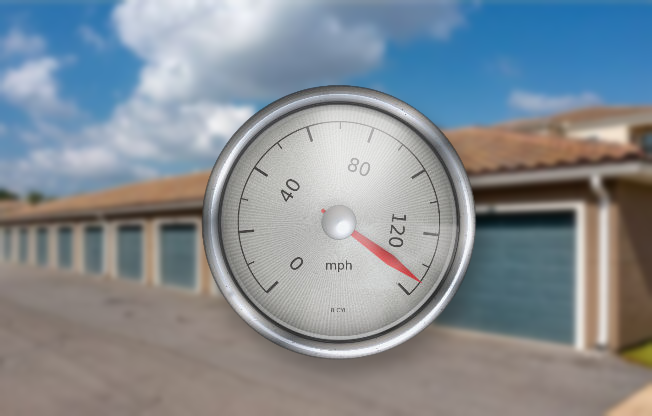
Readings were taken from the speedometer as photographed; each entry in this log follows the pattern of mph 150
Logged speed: mph 135
